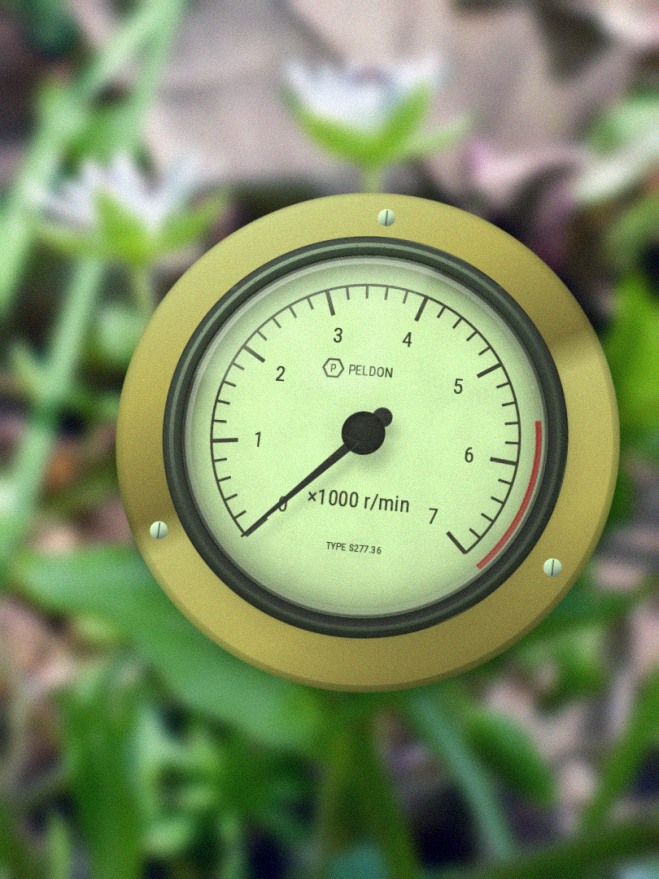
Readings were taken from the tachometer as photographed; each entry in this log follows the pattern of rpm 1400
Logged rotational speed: rpm 0
